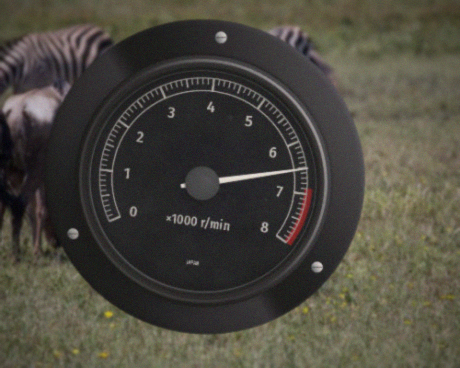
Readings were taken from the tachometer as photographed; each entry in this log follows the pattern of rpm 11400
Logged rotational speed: rpm 6500
